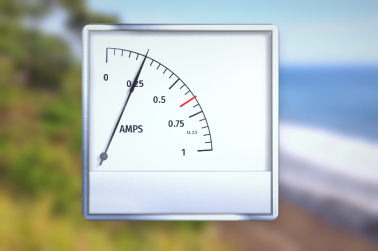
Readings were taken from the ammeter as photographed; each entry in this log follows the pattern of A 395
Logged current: A 0.25
